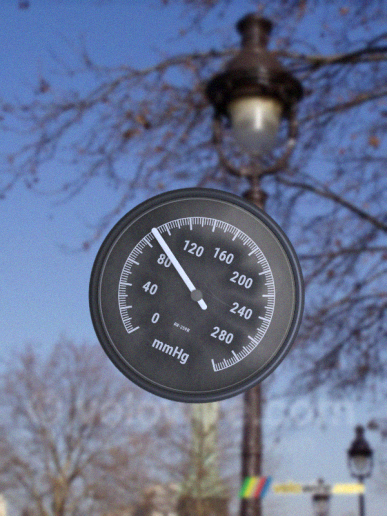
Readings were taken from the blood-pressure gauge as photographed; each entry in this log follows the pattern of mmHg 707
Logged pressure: mmHg 90
